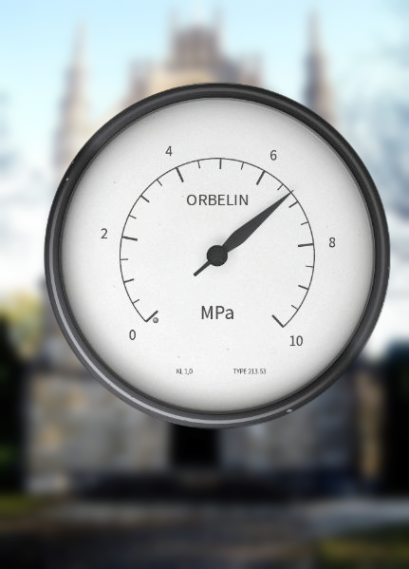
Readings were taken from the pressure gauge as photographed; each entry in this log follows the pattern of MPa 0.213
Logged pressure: MPa 6.75
